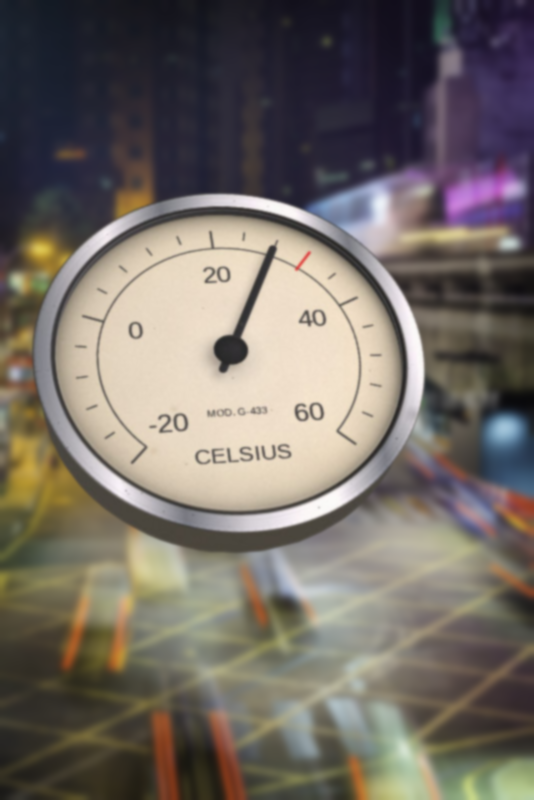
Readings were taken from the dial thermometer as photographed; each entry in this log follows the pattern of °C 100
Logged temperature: °C 28
